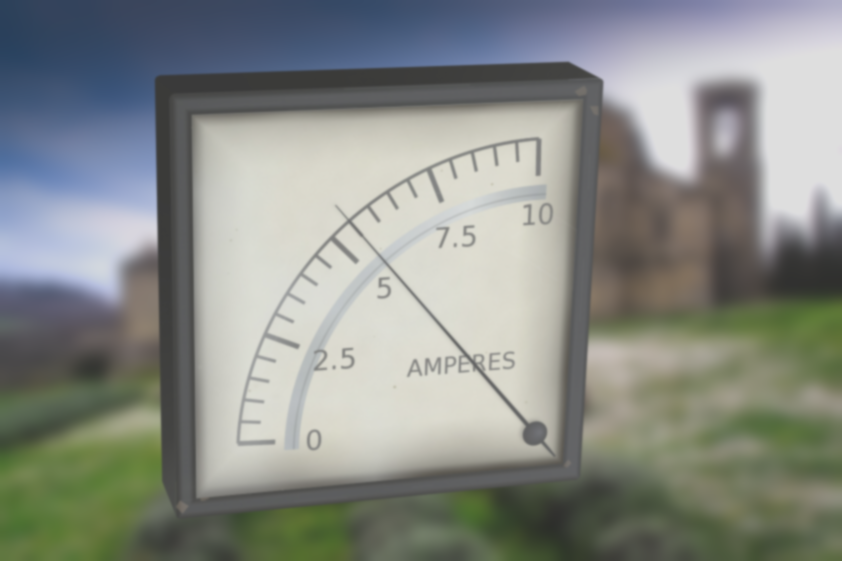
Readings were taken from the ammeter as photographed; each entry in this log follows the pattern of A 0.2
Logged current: A 5.5
